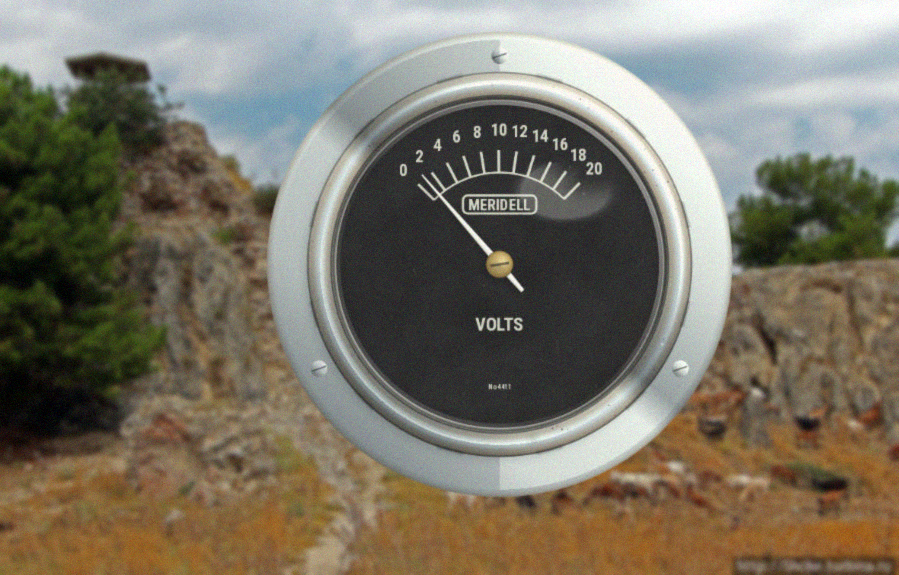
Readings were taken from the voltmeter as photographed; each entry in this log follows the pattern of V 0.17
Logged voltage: V 1
